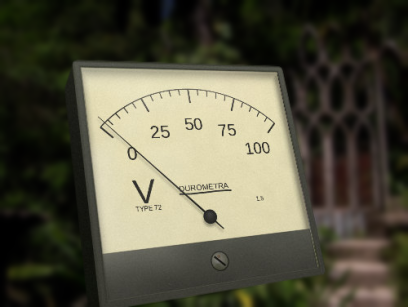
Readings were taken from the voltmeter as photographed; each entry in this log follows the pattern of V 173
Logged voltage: V 2.5
